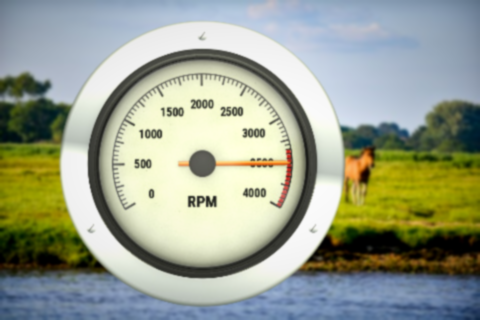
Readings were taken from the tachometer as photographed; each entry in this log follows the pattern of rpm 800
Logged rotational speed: rpm 3500
